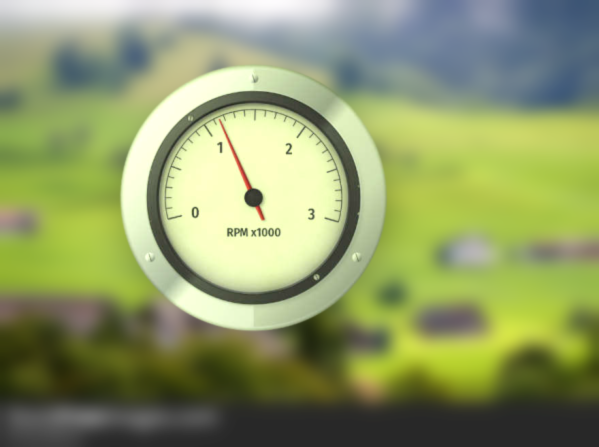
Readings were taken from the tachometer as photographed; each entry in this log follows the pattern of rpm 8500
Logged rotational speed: rpm 1150
